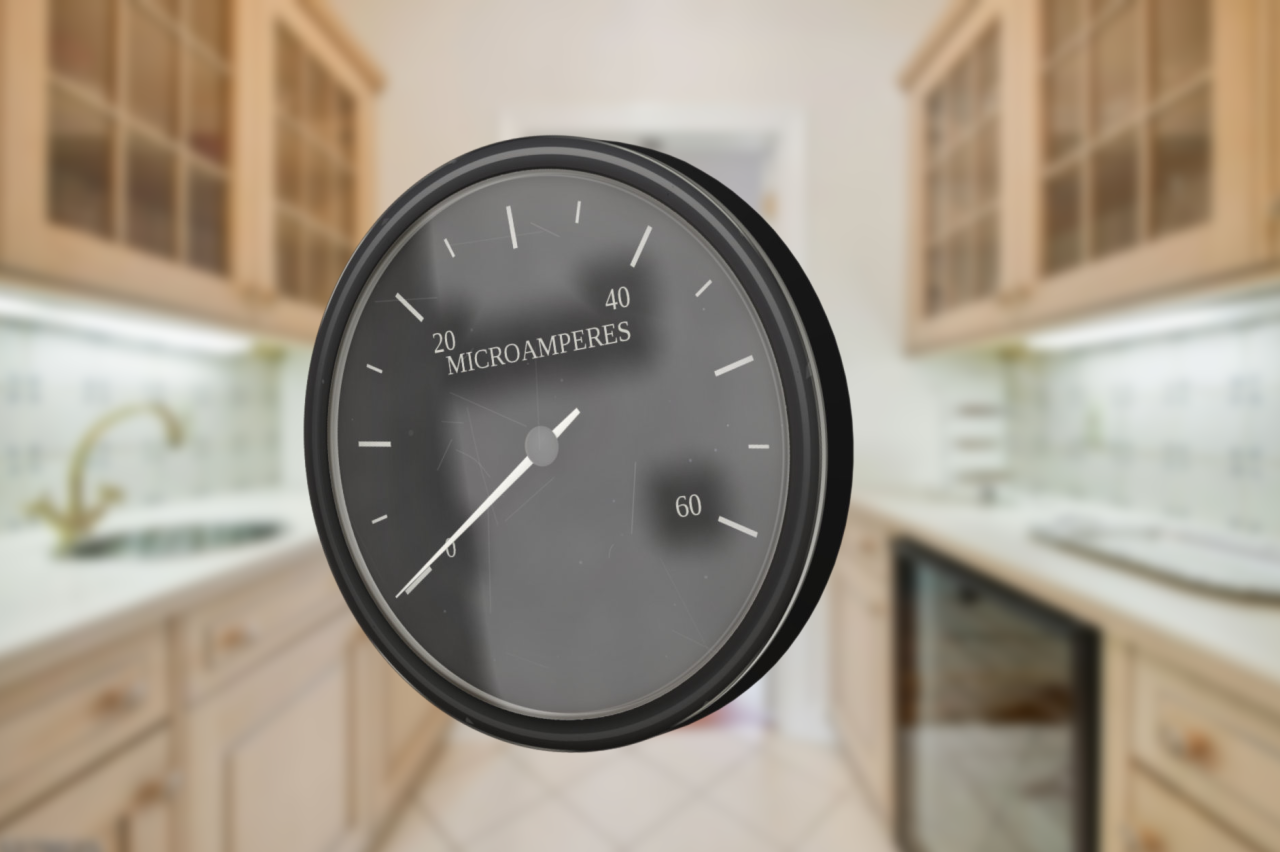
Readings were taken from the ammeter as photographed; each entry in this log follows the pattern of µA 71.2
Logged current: µA 0
